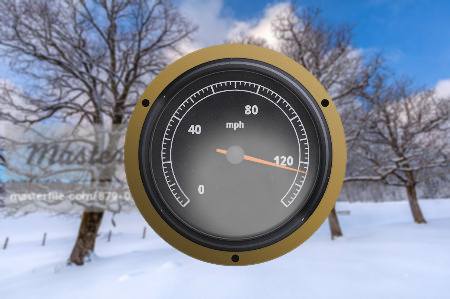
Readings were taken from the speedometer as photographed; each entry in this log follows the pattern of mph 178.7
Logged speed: mph 124
